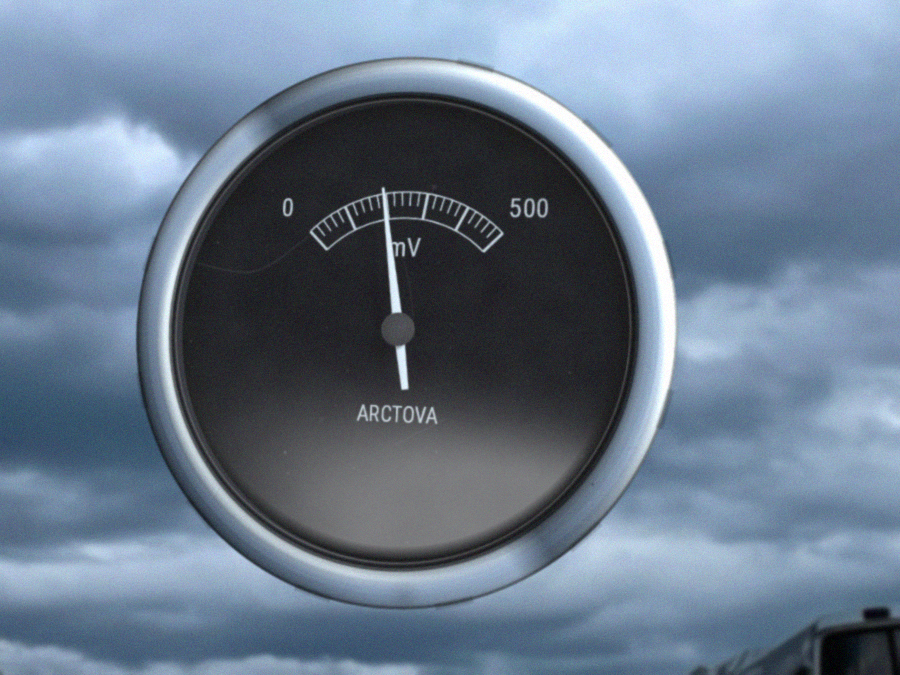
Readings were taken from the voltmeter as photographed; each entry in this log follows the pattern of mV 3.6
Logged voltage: mV 200
